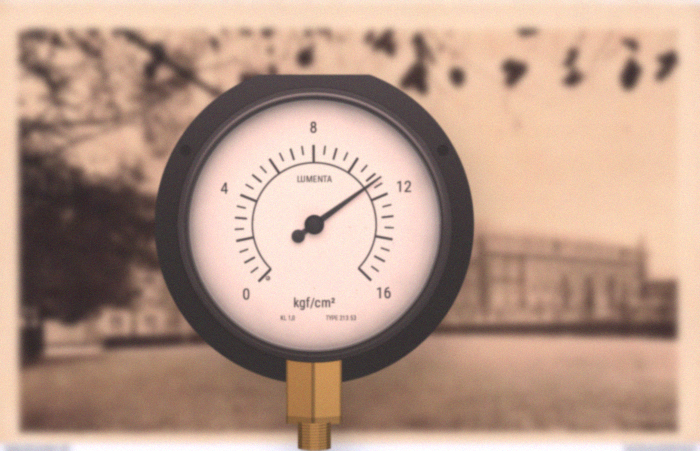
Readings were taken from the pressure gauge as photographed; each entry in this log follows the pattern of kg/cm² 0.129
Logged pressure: kg/cm² 11.25
